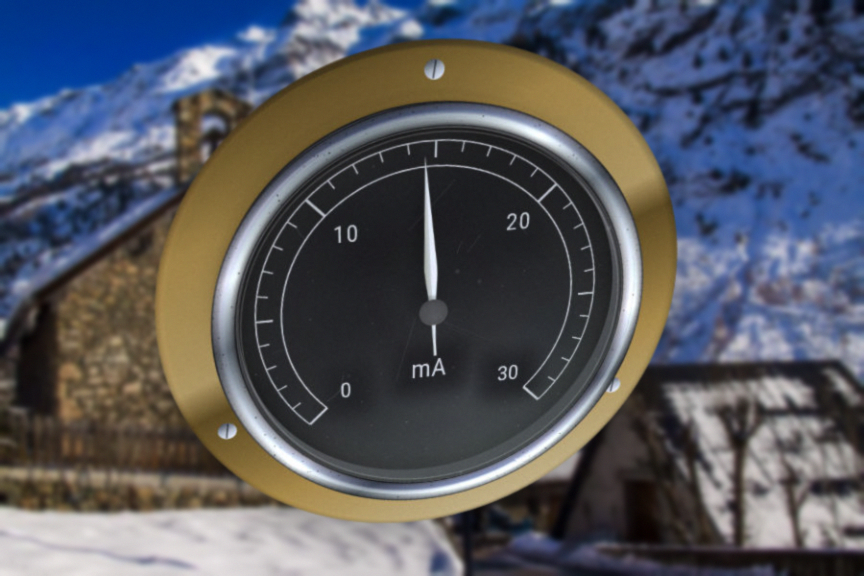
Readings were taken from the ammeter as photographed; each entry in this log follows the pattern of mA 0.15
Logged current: mA 14.5
